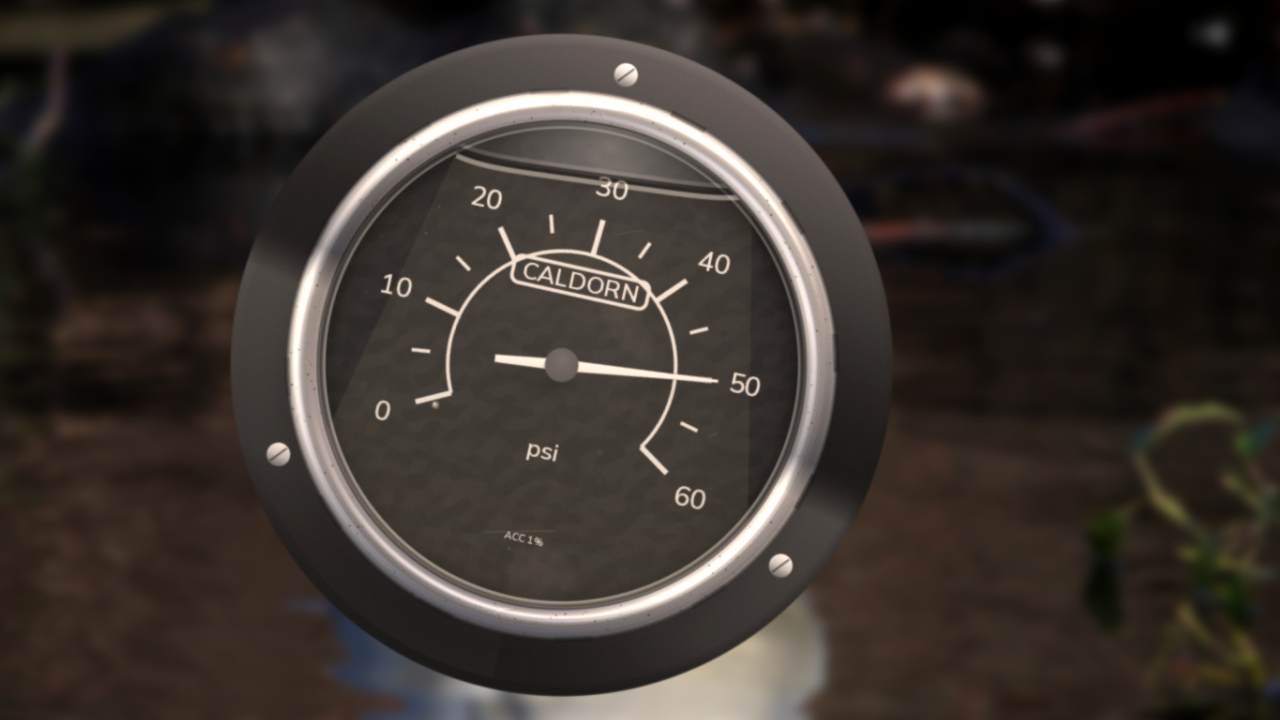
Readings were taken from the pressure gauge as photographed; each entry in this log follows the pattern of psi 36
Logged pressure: psi 50
